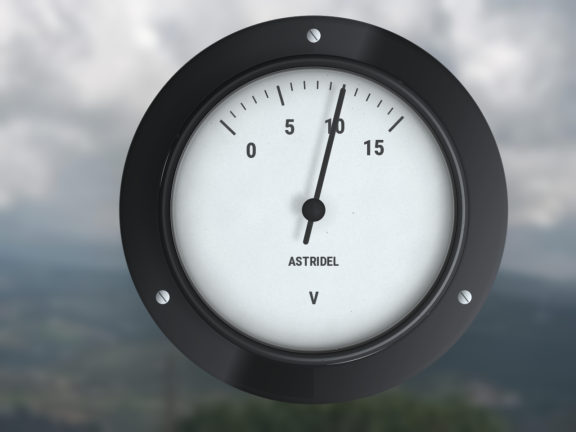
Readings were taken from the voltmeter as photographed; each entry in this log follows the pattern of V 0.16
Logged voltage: V 10
